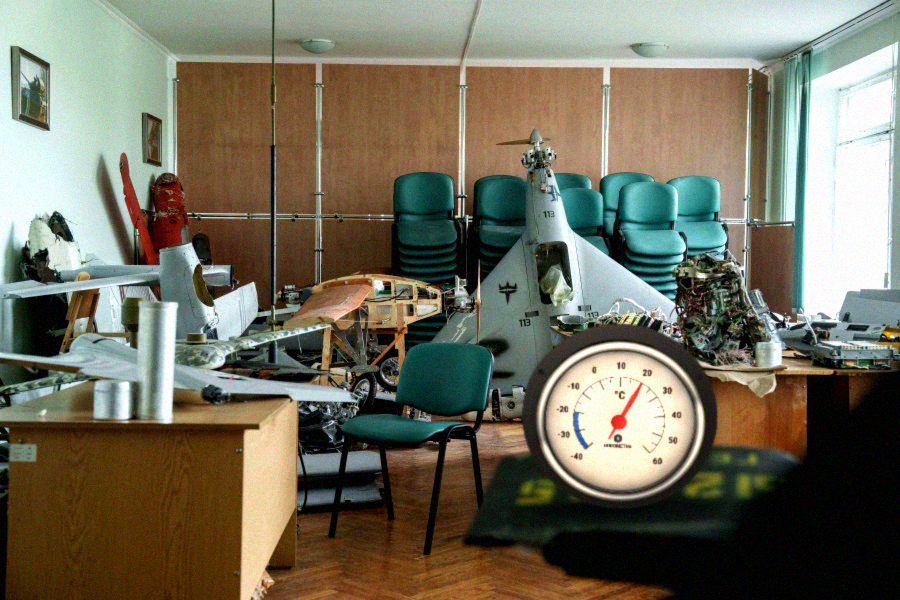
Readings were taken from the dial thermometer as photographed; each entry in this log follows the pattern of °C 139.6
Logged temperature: °C 20
